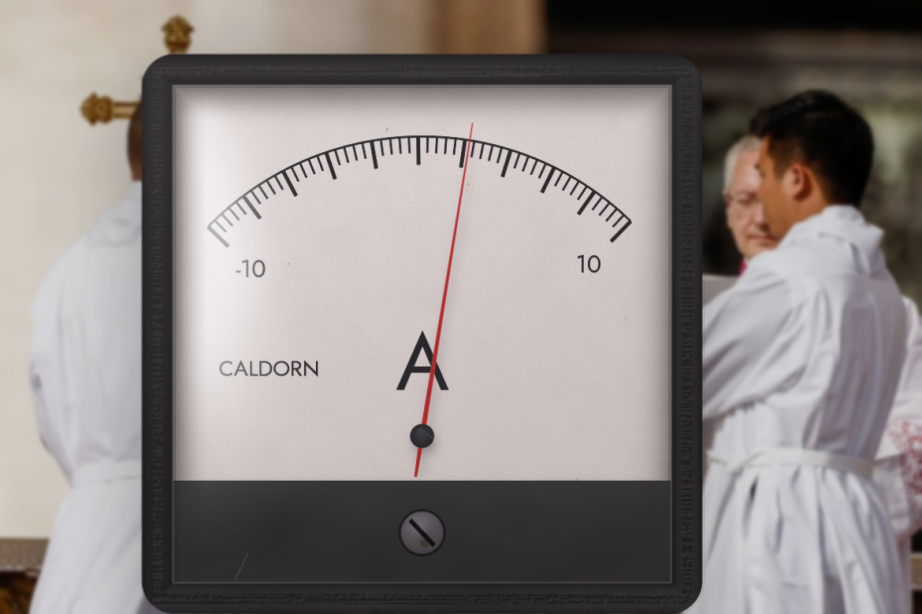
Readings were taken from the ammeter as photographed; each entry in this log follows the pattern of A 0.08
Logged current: A 2.2
